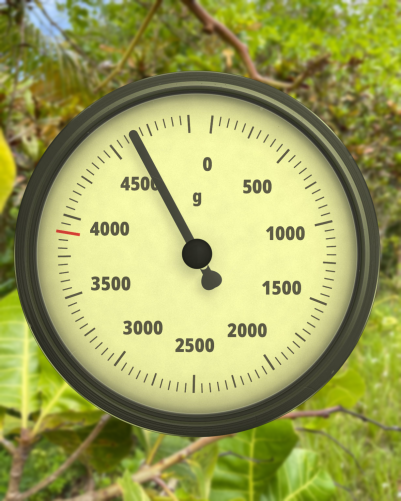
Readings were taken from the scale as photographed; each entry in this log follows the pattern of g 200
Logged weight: g 4650
